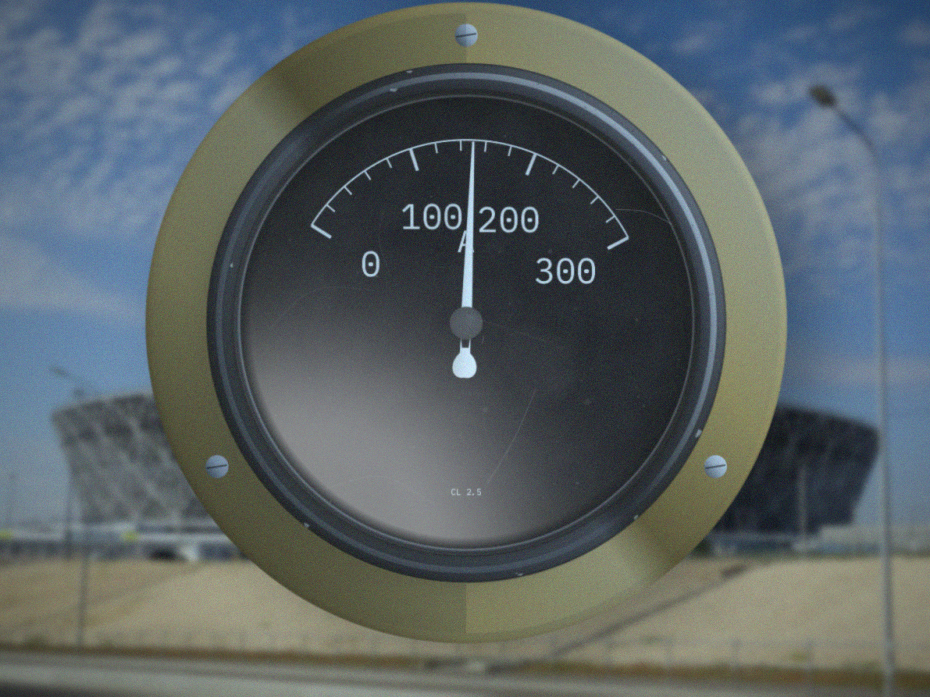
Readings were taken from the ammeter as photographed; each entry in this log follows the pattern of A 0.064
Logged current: A 150
